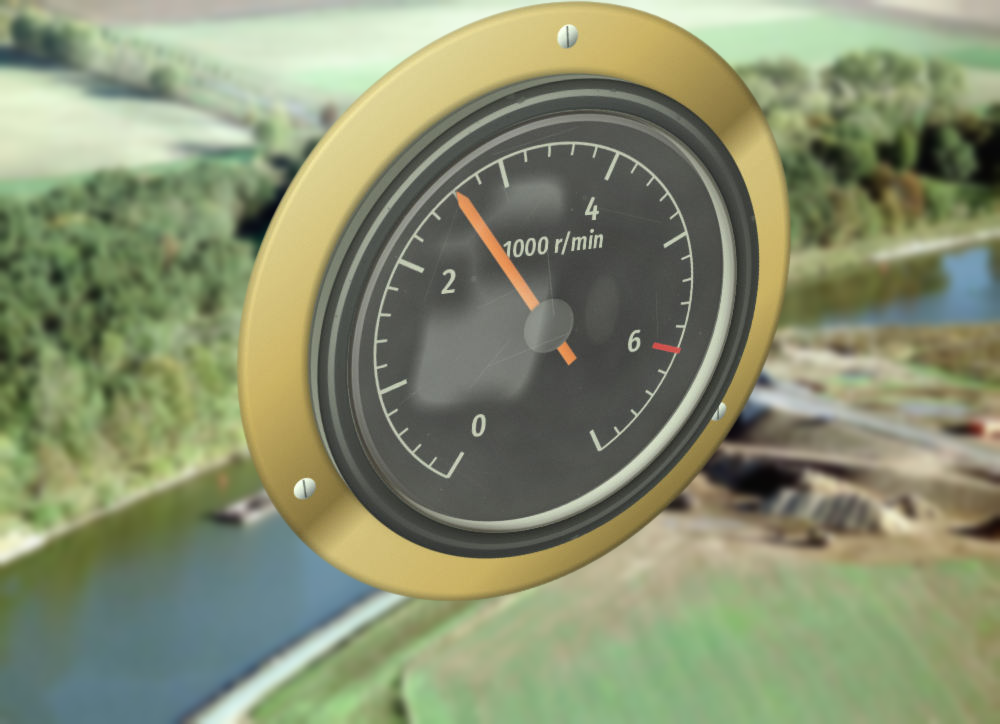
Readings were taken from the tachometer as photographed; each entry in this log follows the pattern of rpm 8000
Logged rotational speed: rpm 2600
